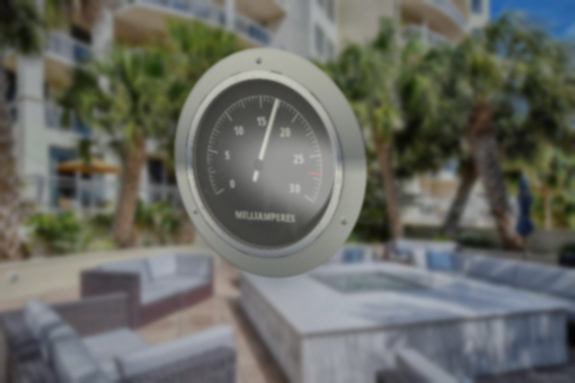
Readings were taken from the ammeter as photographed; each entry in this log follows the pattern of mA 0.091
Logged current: mA 17.5
